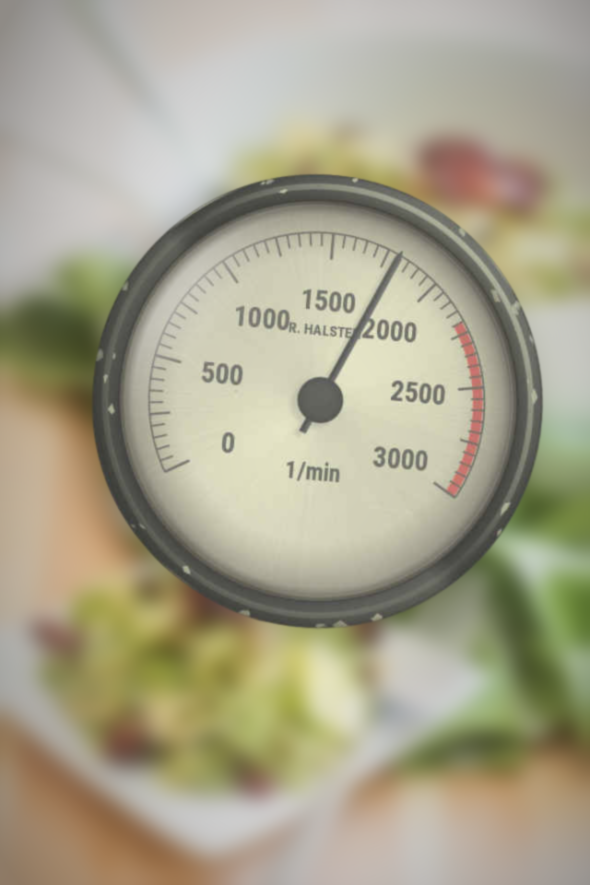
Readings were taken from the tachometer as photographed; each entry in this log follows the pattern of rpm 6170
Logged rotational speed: rpm 1800
